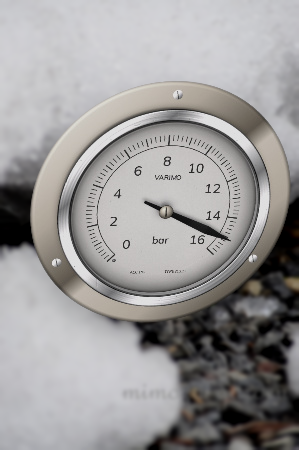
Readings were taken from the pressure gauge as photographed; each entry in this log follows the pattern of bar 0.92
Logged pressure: bar 15
